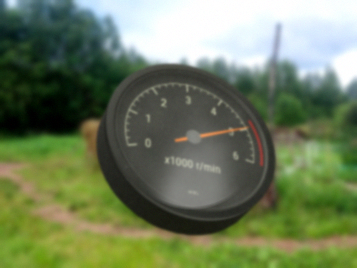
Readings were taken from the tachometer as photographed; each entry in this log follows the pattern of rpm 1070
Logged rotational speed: rpm 5000
